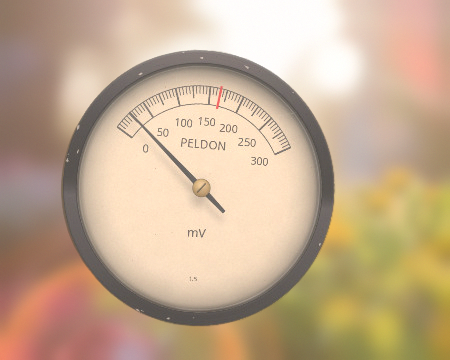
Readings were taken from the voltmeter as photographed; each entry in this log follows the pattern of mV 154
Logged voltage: mV 25
